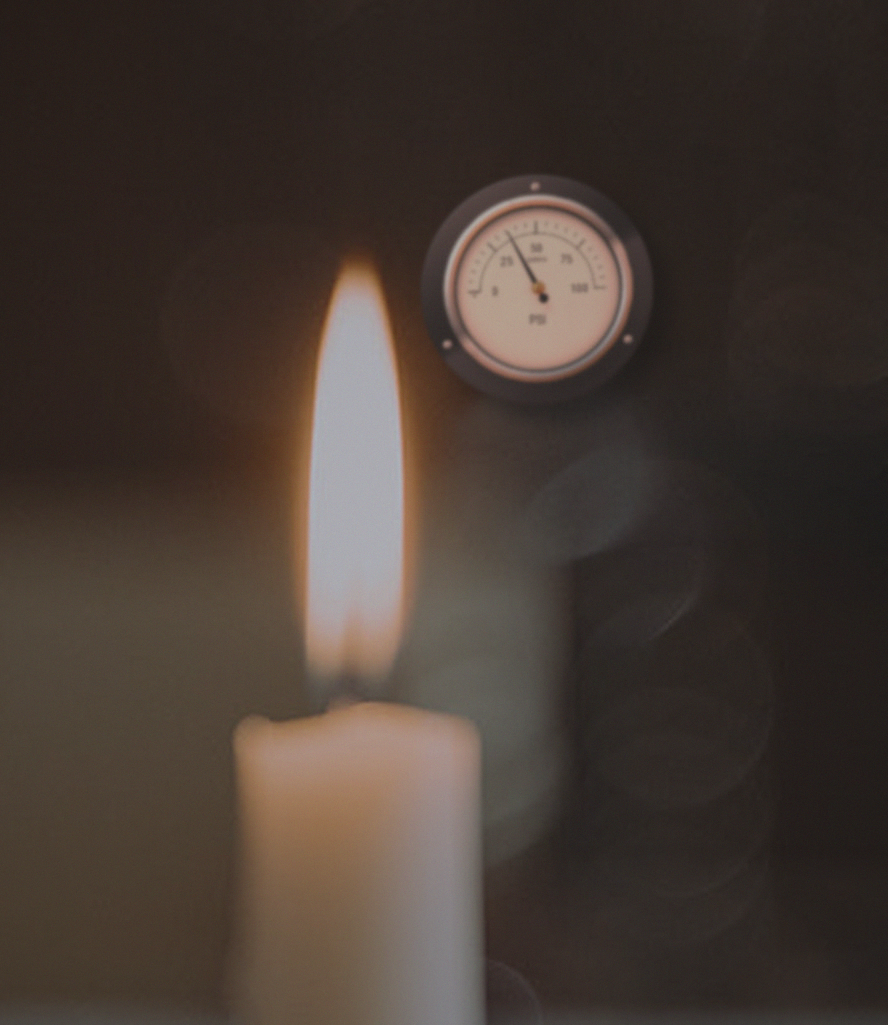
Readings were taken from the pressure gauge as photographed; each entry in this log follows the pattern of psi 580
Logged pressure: psi 35
